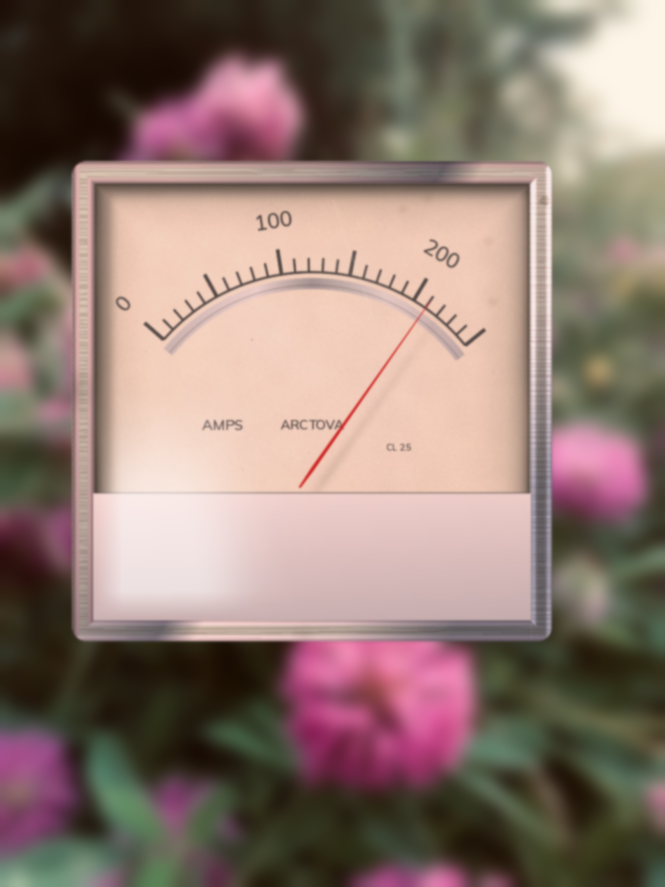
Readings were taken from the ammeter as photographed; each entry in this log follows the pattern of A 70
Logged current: A 210
